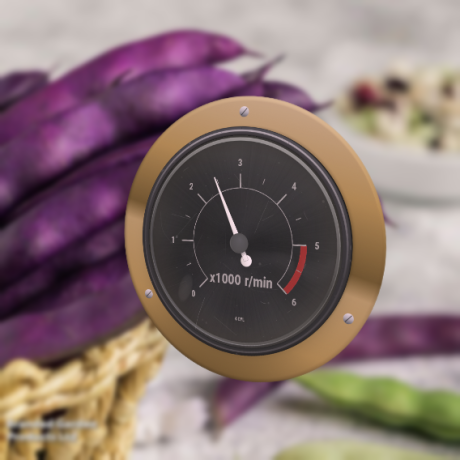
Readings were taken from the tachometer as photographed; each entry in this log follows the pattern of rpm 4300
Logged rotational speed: rpm 2500
